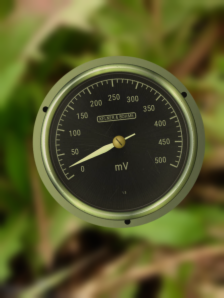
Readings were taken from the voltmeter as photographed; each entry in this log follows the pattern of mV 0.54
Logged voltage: mV 20
